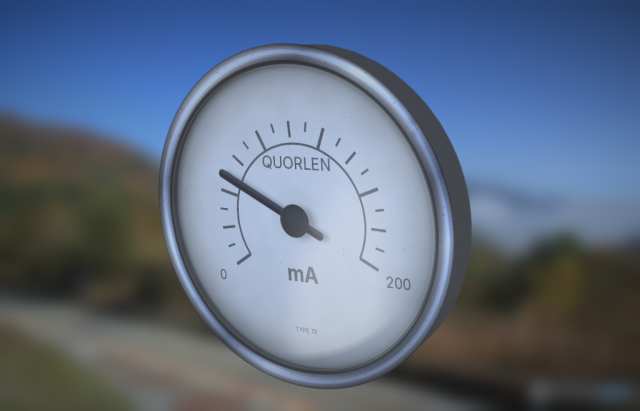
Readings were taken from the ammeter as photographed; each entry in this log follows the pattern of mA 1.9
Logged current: mA 50
